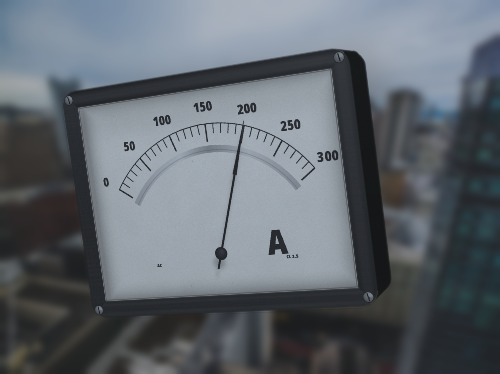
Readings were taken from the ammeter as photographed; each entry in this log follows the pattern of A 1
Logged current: A 200
